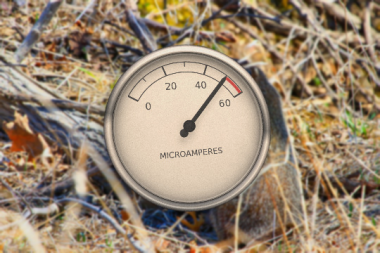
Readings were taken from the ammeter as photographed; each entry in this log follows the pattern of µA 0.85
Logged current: µA 50
